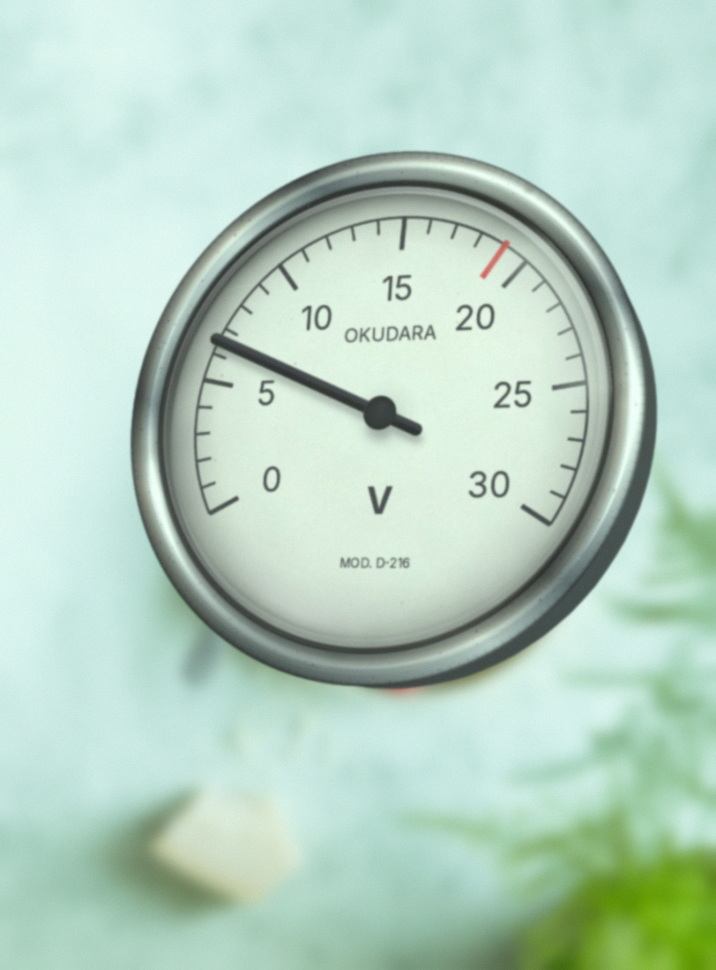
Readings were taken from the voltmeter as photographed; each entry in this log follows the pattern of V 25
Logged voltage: V 6.5
